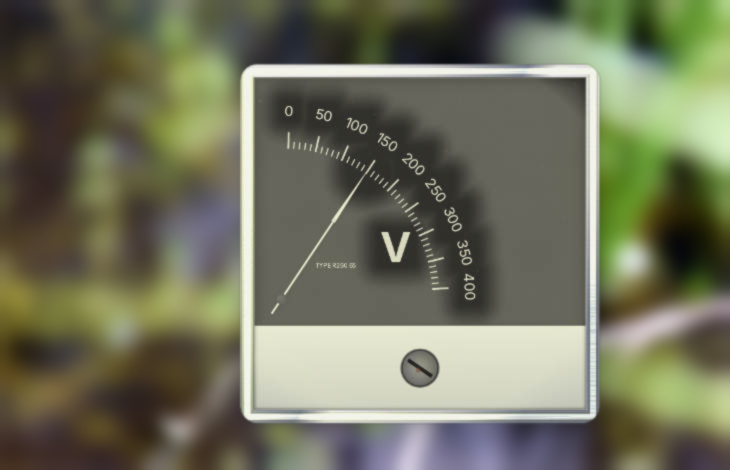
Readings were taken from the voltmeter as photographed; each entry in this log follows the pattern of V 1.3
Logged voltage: V 150
